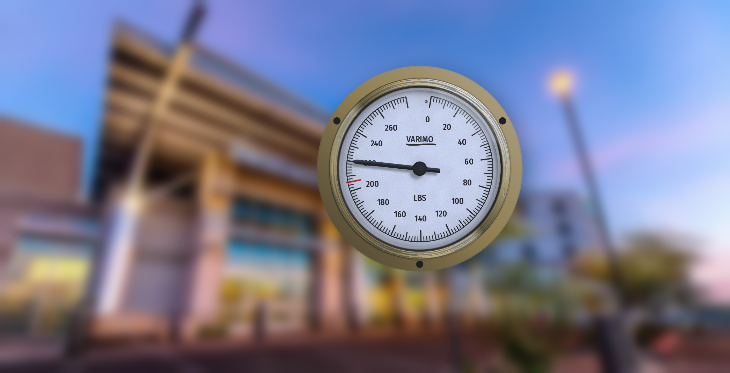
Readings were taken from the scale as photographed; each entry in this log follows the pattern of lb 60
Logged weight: lb 220
